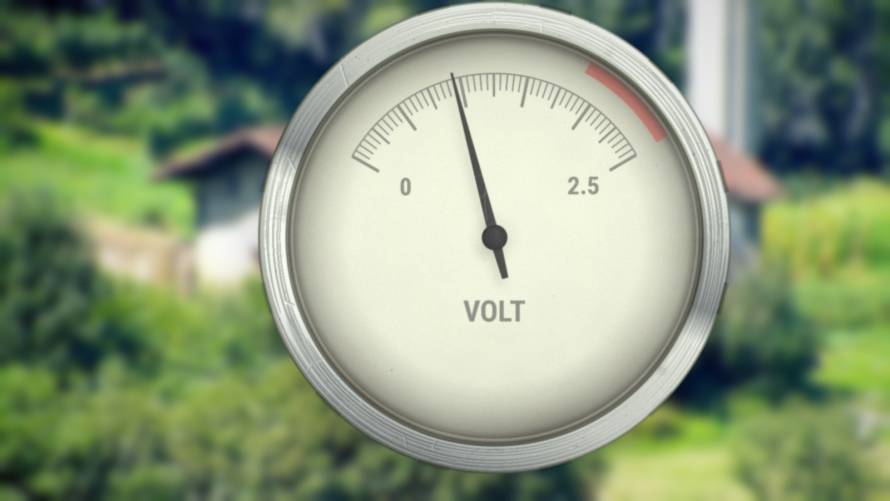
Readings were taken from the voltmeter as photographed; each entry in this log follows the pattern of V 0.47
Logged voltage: V 0.95
